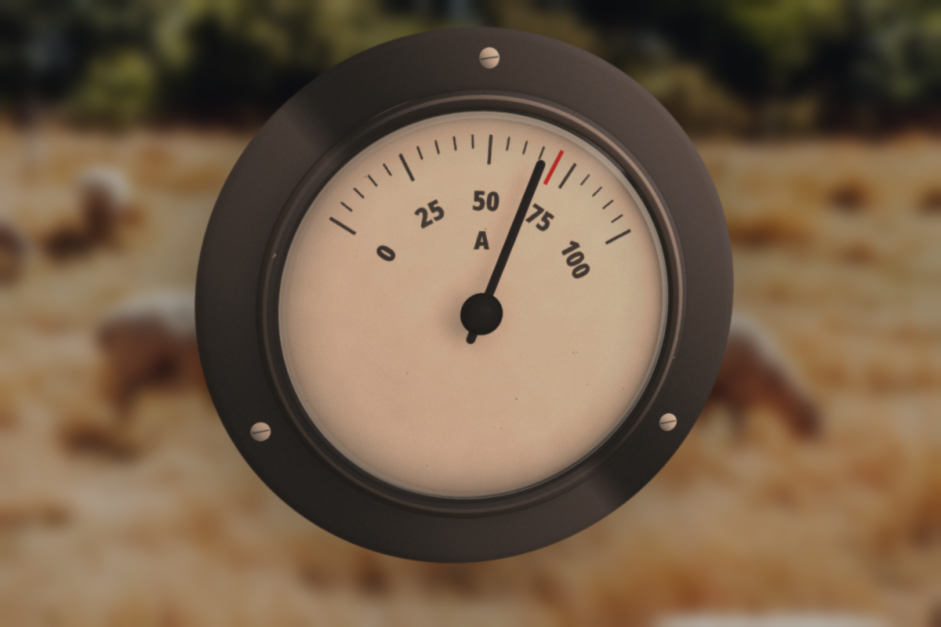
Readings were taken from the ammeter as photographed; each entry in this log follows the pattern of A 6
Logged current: A 65
